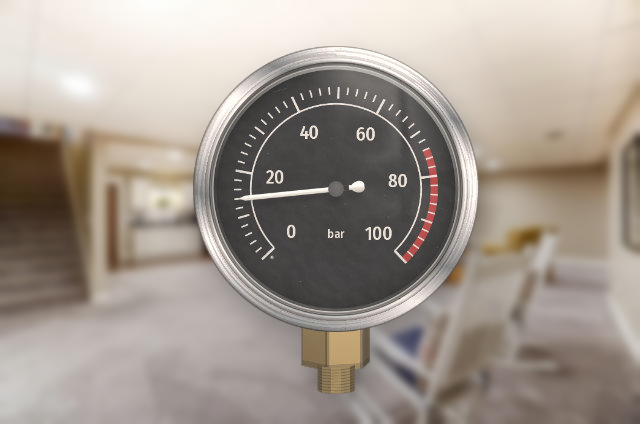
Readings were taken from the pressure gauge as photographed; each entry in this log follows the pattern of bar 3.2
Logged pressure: bar 14
